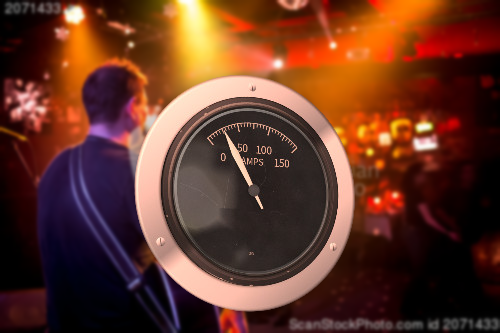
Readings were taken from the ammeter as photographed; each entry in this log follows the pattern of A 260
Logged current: A 25
